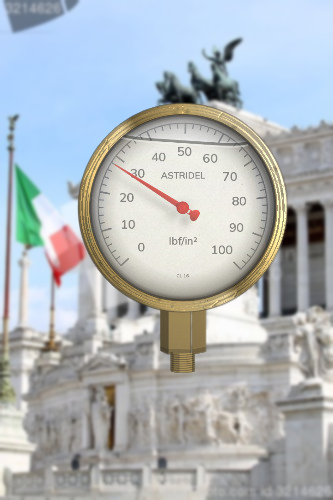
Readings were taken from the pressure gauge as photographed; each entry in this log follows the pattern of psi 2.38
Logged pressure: psi 28
